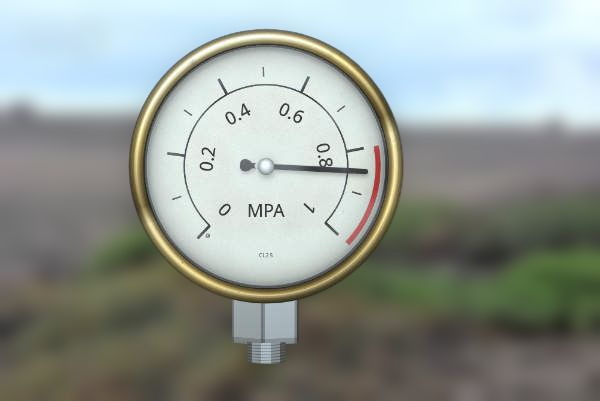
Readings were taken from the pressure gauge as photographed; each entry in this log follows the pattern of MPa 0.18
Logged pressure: MPa 0.85
